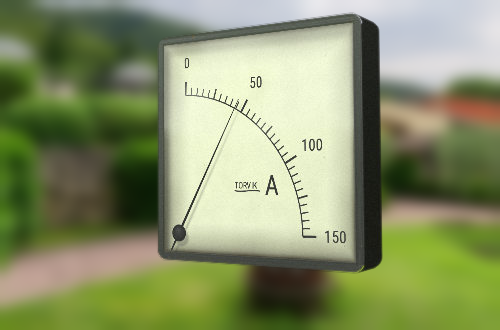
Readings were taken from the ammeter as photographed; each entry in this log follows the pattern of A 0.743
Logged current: A 45
